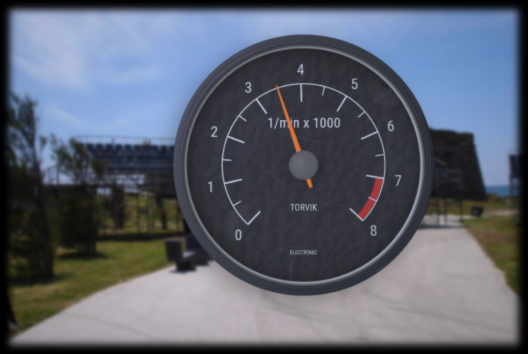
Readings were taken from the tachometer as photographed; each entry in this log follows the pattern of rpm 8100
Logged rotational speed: rpm 3500
